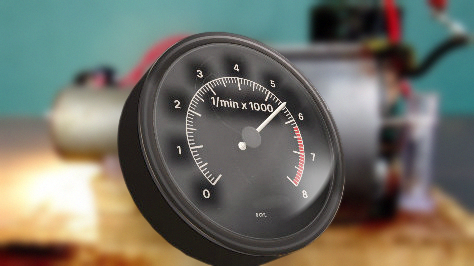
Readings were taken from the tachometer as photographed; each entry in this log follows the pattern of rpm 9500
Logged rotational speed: rpm 5500
